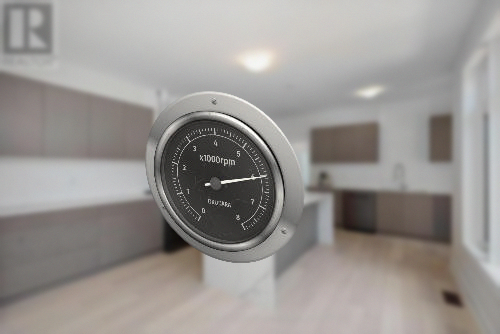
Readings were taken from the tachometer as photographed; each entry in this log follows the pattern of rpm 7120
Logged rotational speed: rpm 6000
